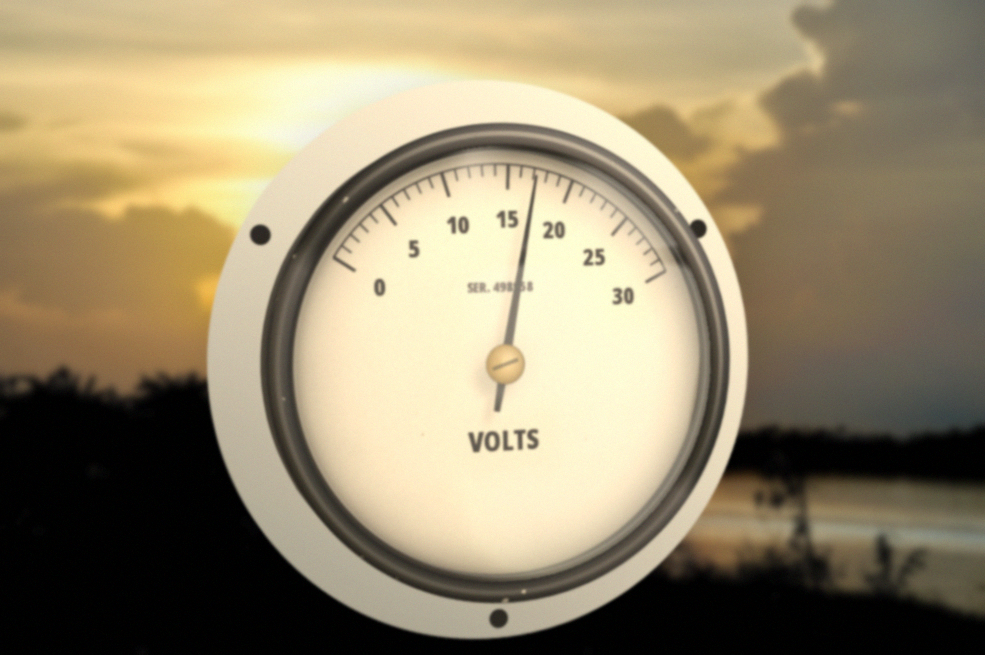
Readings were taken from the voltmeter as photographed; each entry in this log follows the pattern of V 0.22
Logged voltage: V 17
